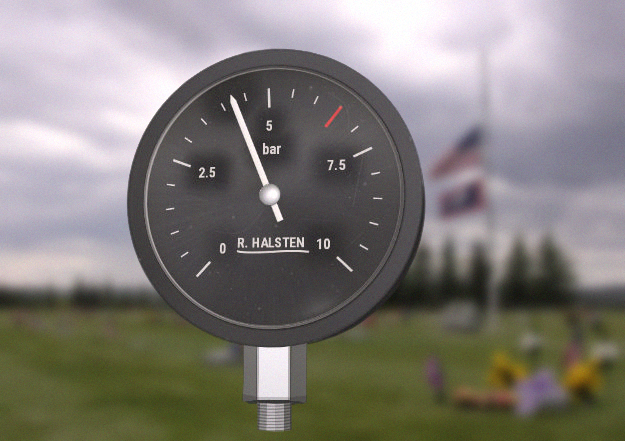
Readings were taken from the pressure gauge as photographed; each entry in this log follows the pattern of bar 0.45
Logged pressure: bar 4.25
